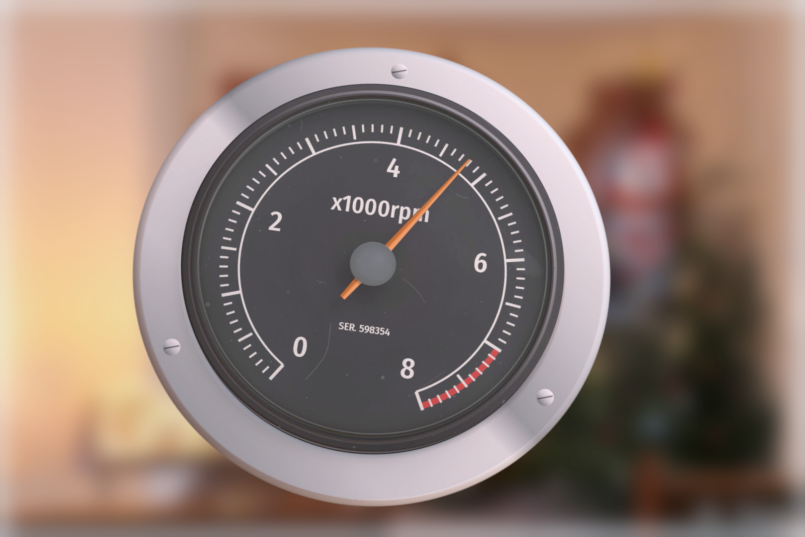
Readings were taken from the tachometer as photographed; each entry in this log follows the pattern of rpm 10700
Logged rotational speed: rpm 4800
